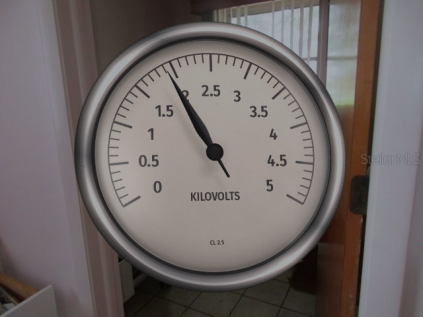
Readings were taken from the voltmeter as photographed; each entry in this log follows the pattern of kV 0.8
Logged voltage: kV 1.9
